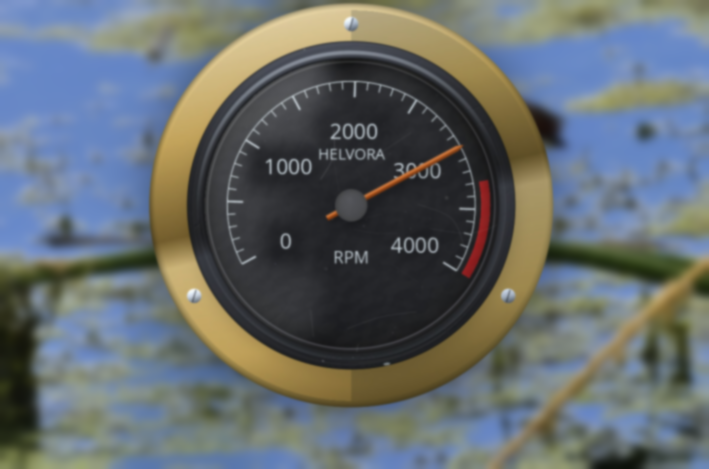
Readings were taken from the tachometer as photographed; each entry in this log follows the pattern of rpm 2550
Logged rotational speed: rpm 3000
